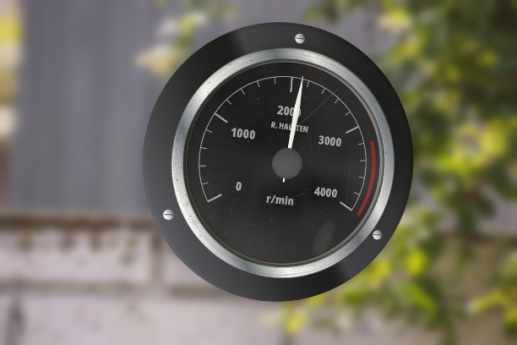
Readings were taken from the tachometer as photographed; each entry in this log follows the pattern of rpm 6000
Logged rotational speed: rpm 2100
